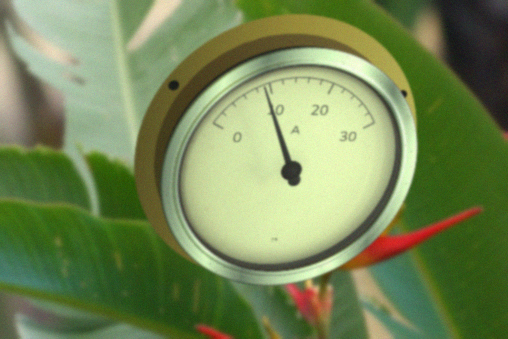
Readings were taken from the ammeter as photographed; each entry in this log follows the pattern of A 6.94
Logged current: A 9
